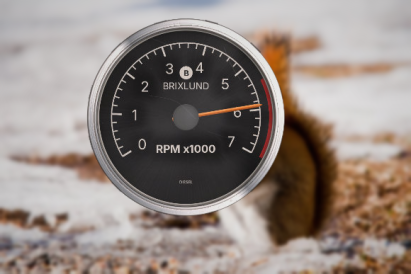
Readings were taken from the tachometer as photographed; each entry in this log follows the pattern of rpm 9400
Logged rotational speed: rpm 5900
